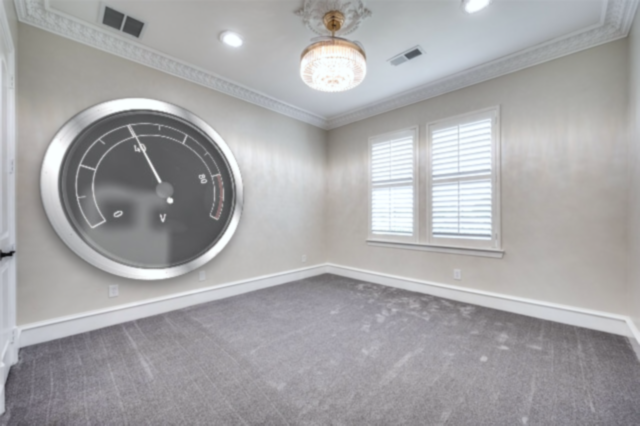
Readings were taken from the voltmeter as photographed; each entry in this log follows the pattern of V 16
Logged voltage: V 40
